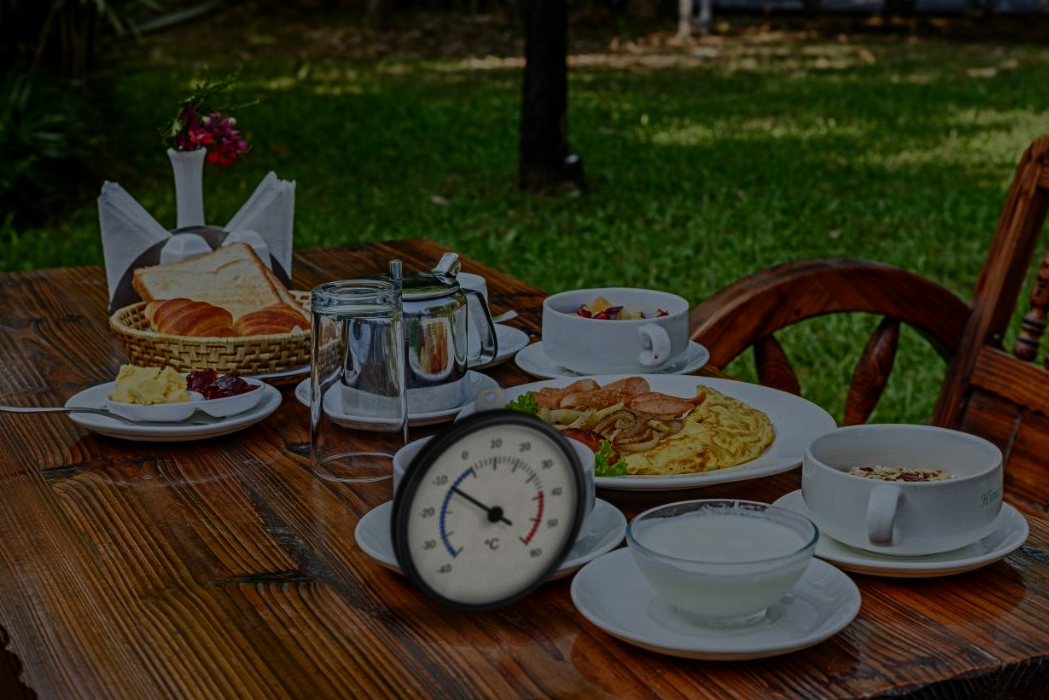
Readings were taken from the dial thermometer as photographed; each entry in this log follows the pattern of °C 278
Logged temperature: °C -10
